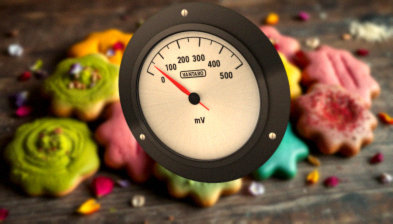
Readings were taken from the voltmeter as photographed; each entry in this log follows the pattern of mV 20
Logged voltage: mV 50
